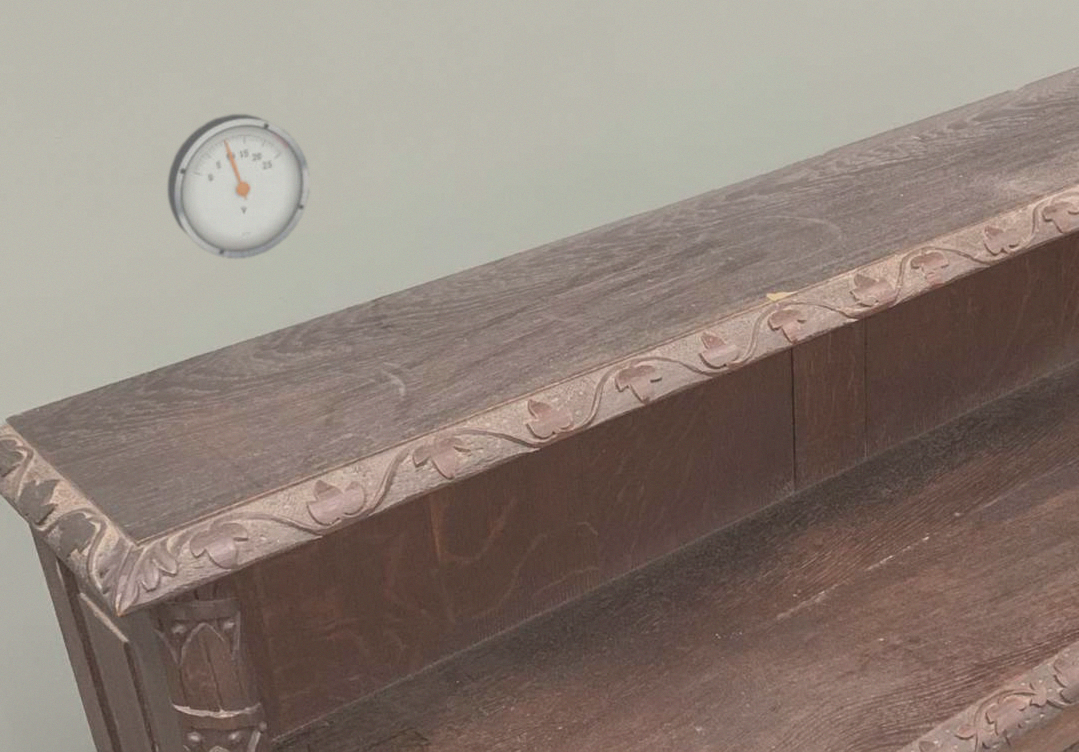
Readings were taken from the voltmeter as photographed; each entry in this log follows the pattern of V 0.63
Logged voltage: V 10
